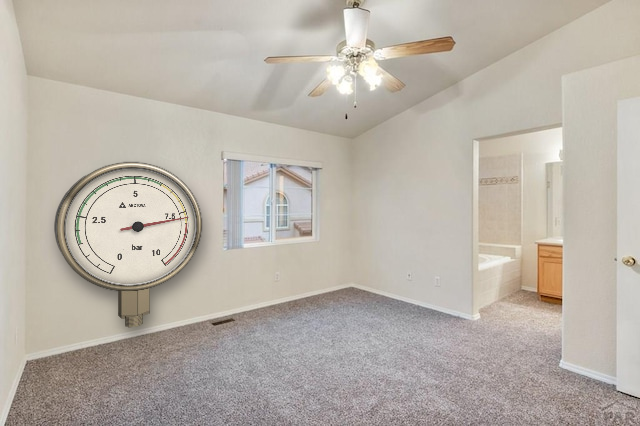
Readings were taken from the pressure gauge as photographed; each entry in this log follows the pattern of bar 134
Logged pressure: bar 7.75
